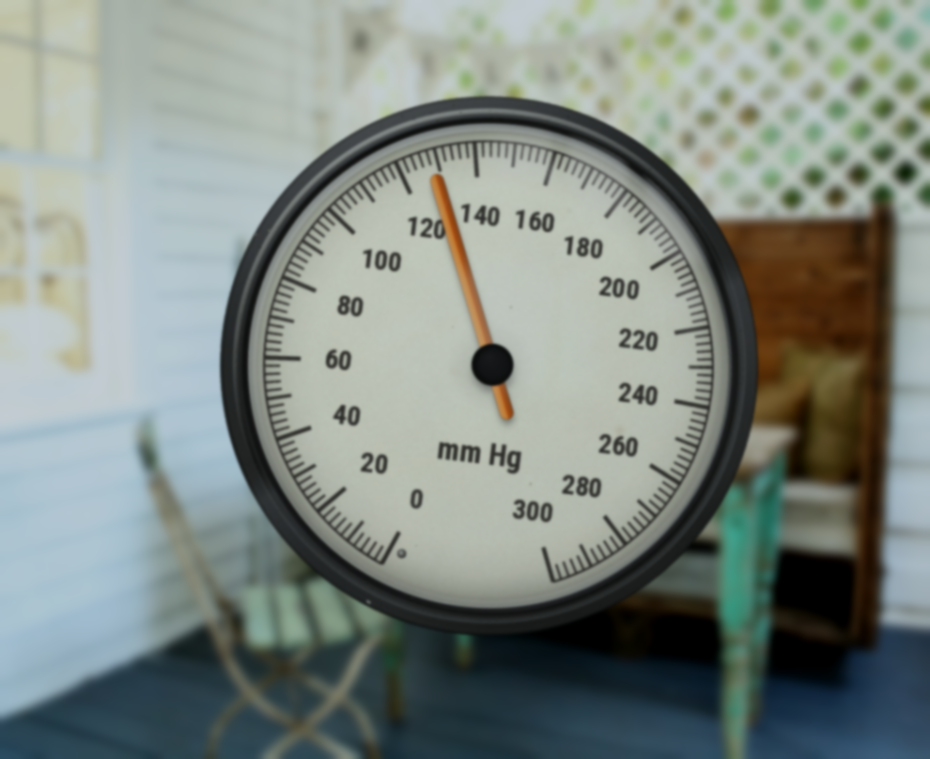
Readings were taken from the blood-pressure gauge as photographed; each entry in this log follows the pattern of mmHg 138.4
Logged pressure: mmHg 128
